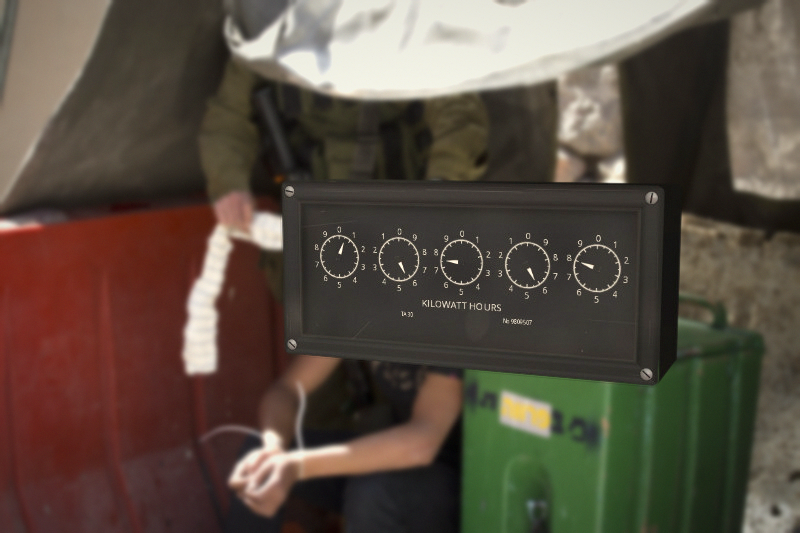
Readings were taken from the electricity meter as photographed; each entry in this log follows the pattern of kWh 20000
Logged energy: kWh 5758
